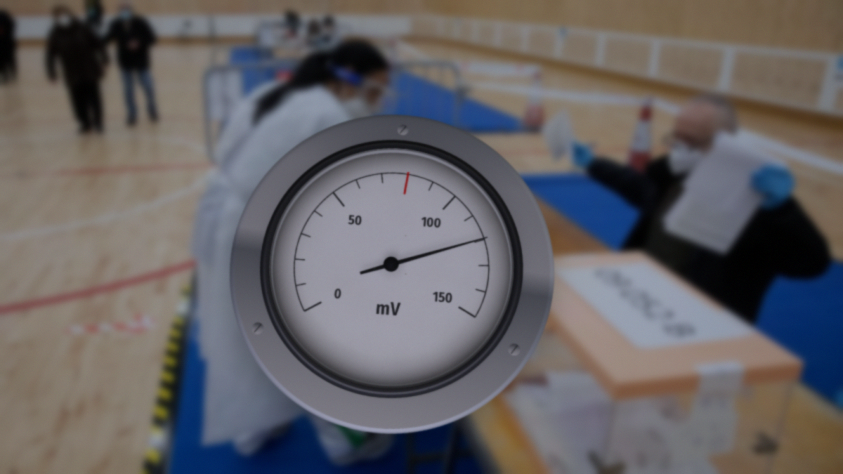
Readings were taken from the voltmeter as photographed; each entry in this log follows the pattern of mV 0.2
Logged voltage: mV 120
